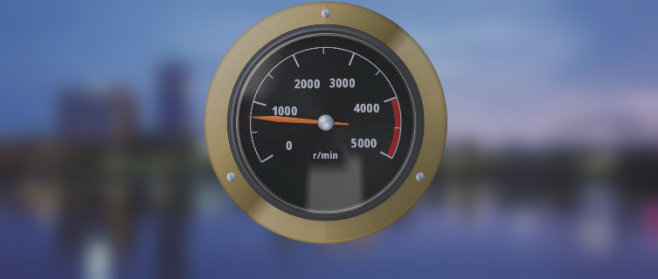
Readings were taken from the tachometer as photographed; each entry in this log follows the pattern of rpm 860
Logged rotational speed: rpm 750
